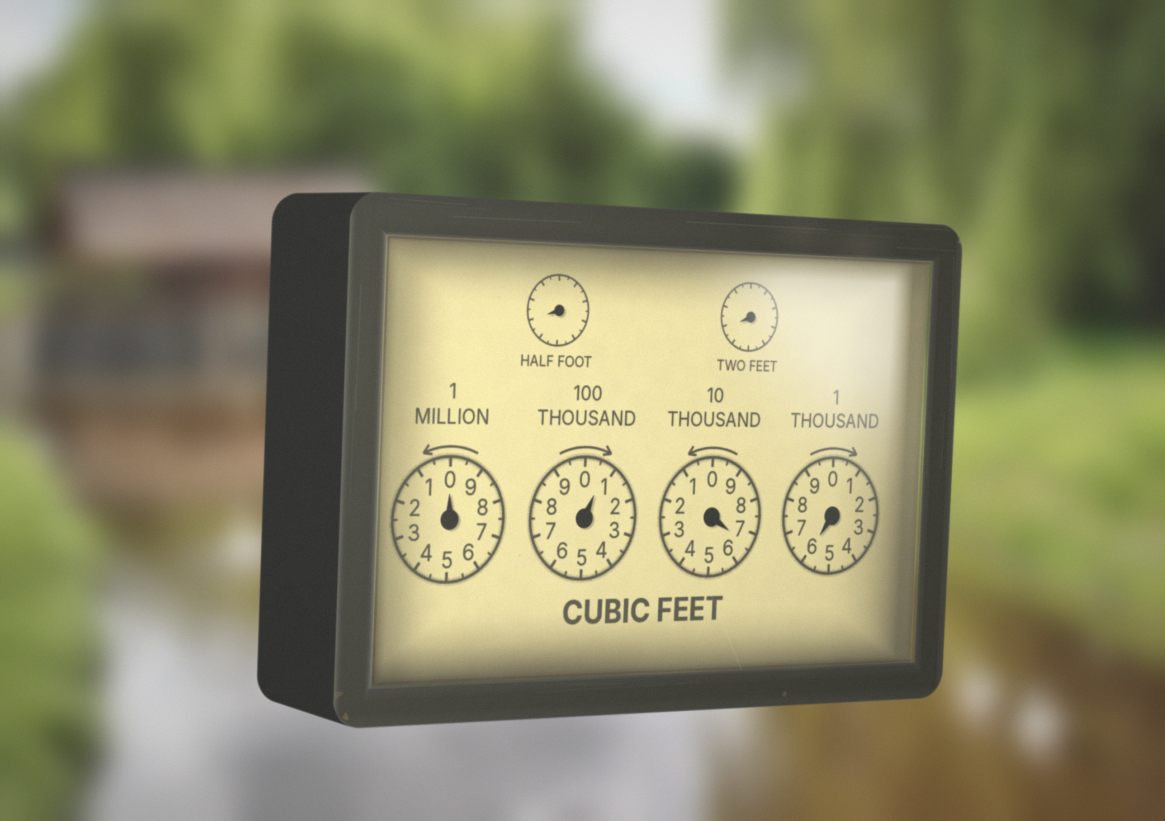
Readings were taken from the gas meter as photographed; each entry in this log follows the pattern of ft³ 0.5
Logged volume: ft³ 6600
